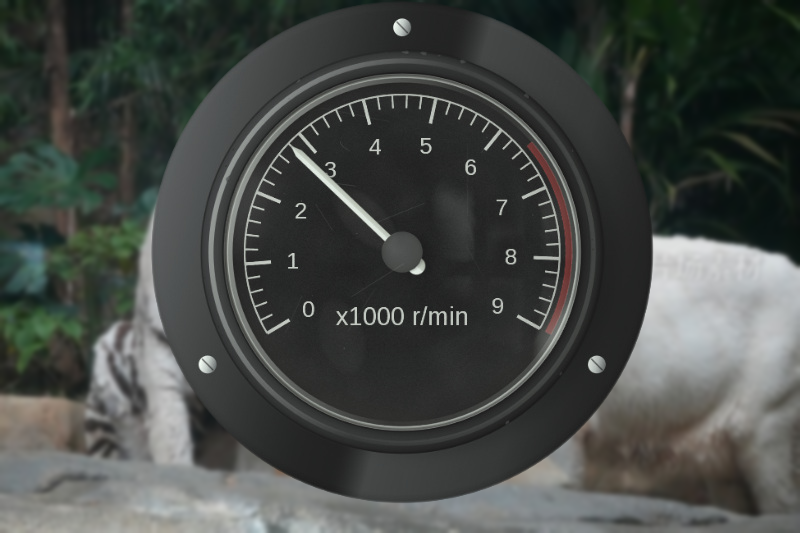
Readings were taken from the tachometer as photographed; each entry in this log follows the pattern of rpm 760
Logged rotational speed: rpm 2800
